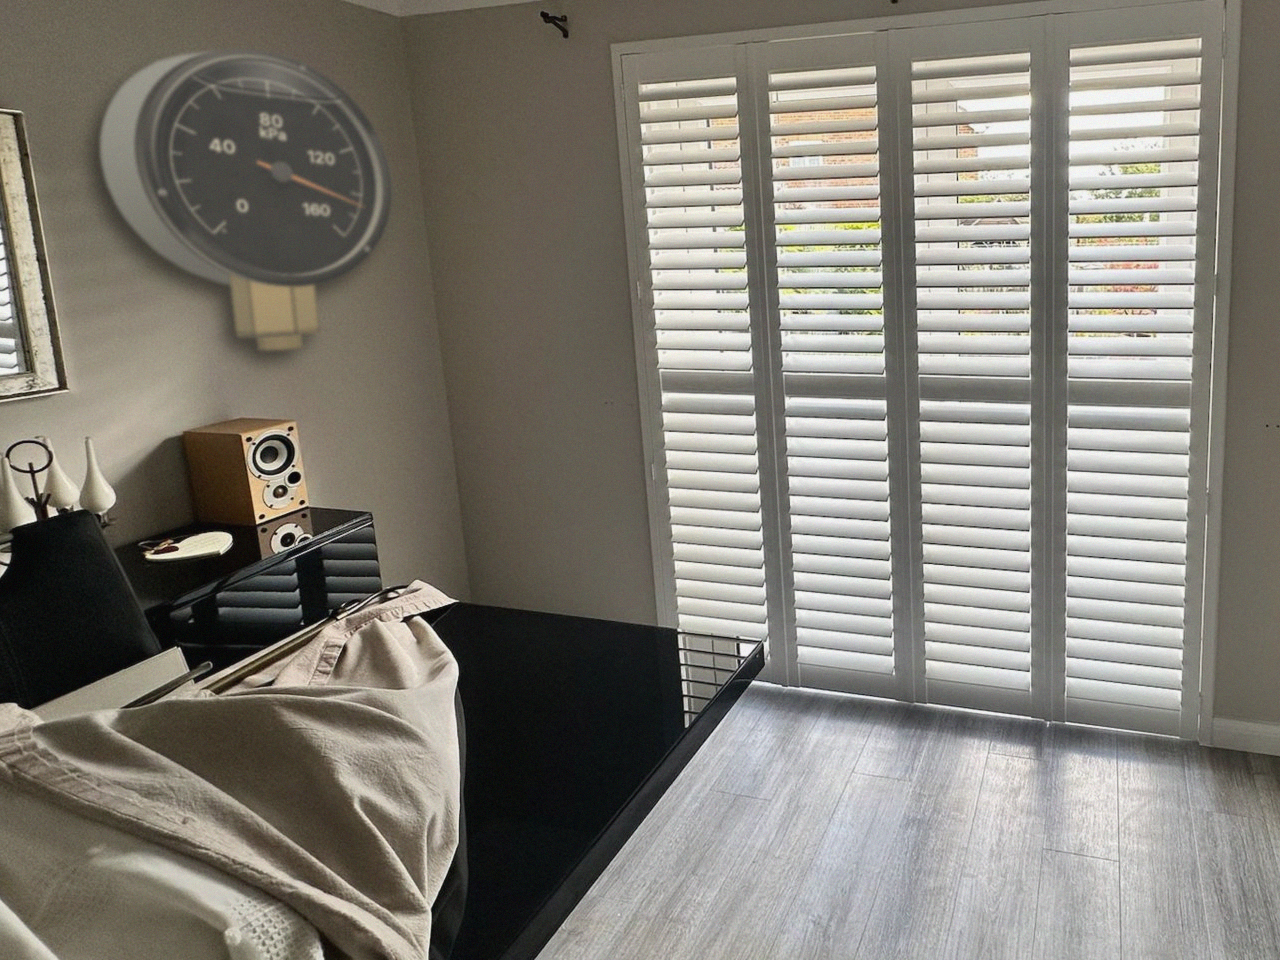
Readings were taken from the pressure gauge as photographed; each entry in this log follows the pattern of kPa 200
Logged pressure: kPa 145
